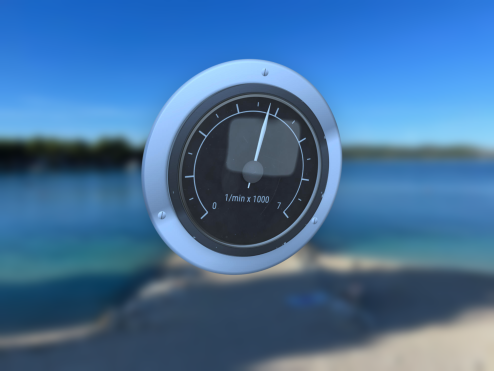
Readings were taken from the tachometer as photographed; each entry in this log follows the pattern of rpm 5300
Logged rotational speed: rpm 3750
